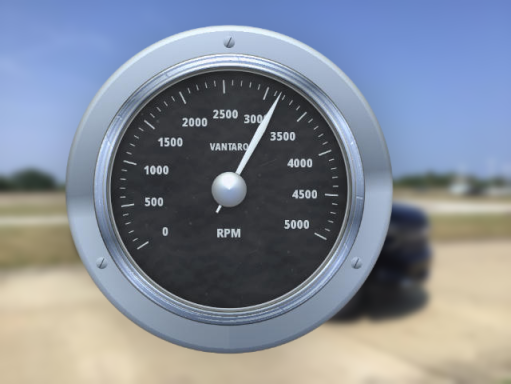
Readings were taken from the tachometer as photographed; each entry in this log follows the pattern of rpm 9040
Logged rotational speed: rpm 3150
